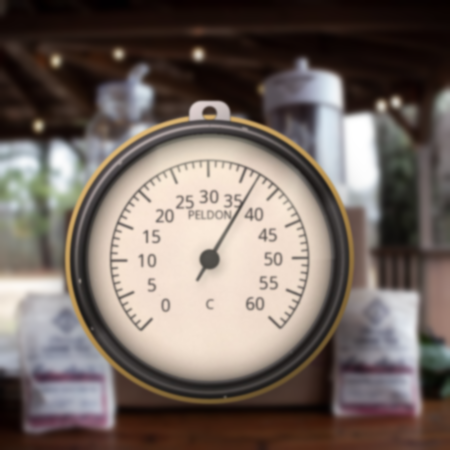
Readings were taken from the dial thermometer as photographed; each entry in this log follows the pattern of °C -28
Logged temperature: °C 37
